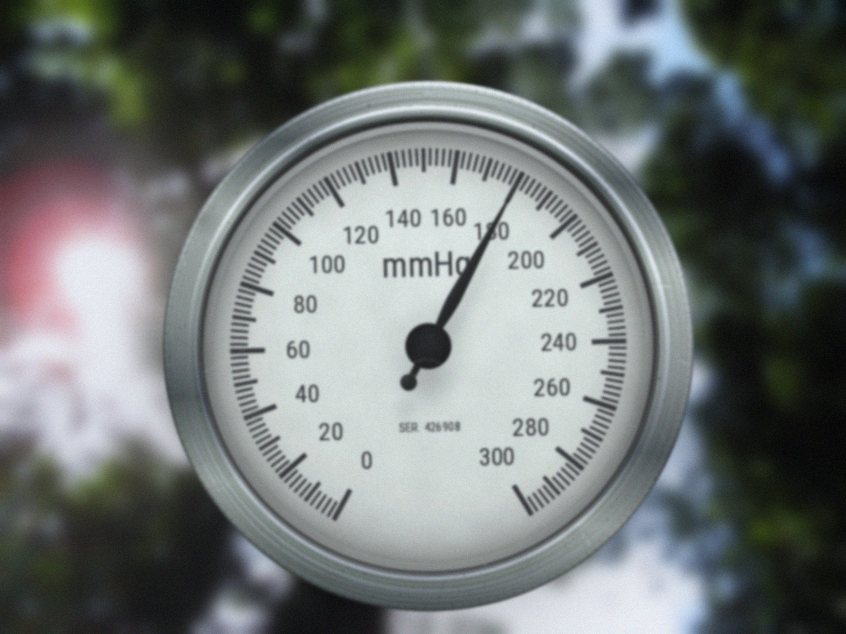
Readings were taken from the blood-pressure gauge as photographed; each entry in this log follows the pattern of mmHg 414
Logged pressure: mmHg 180
